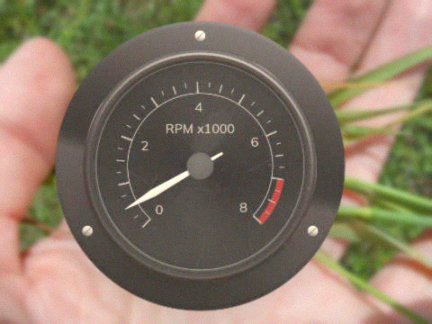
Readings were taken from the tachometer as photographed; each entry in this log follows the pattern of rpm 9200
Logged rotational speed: rpm 500
